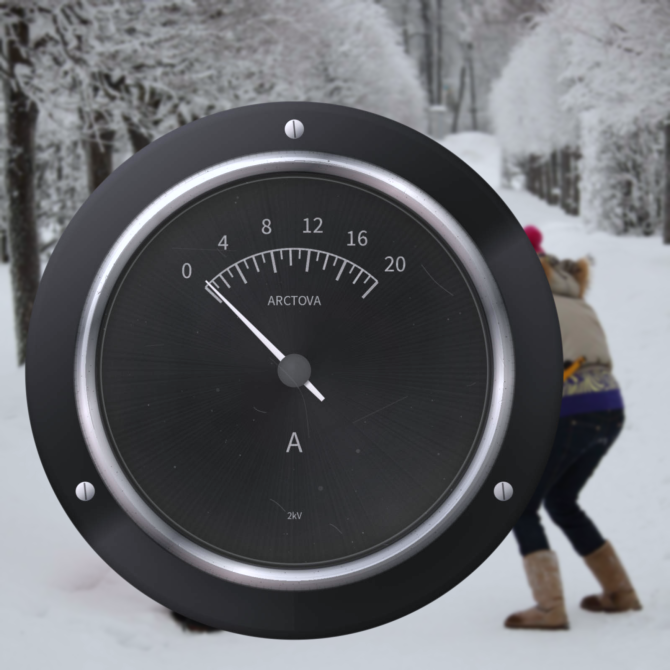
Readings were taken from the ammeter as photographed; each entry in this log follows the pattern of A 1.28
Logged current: A 0.5
